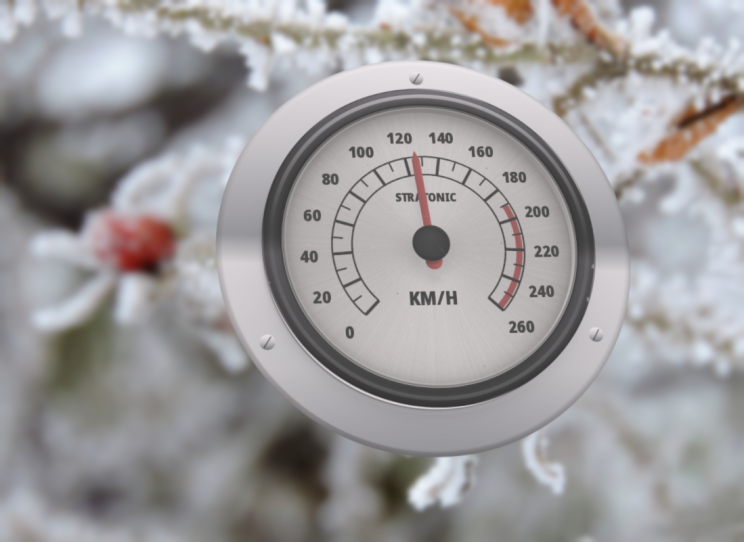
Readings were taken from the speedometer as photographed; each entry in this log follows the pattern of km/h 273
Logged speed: km/h 125
